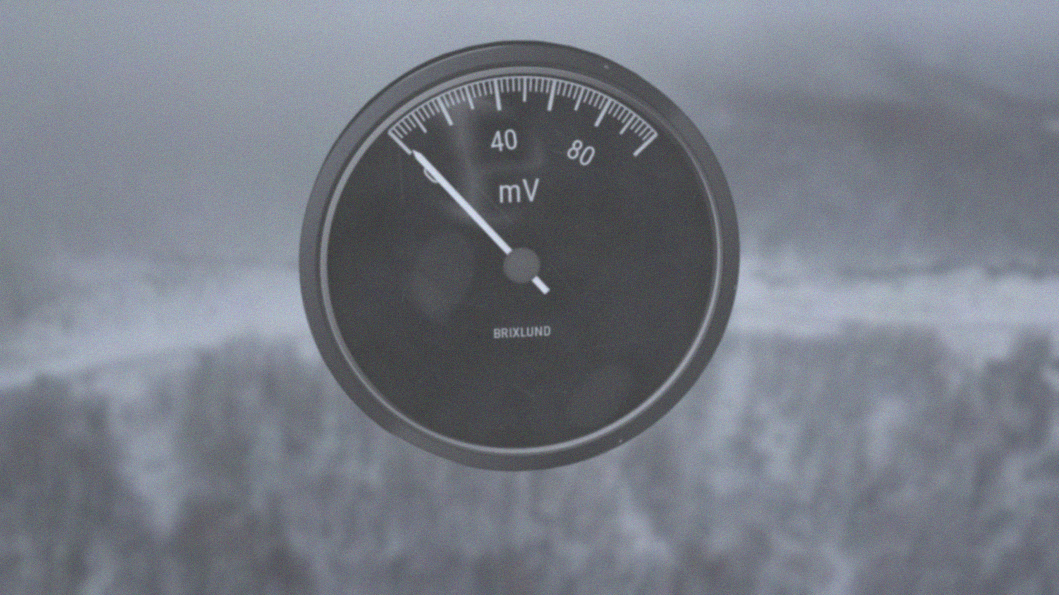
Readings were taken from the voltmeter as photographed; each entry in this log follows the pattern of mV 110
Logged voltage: mV 2
